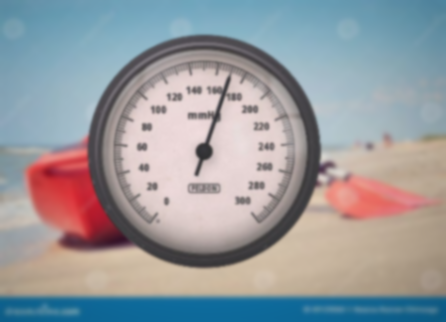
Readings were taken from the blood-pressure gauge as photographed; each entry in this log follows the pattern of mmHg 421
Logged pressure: mmHg 170
